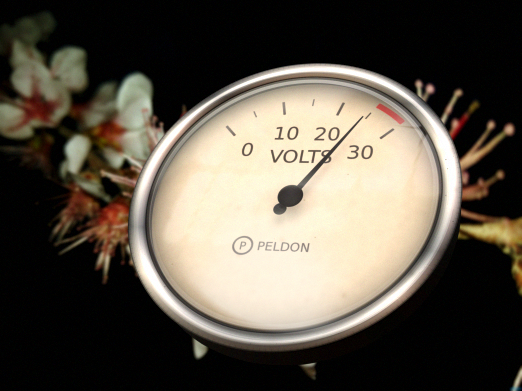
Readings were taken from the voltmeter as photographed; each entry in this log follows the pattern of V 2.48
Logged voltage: V 25
